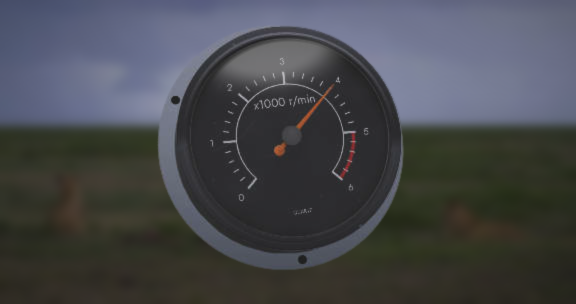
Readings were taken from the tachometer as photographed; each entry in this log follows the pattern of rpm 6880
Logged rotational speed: rpm 4000
